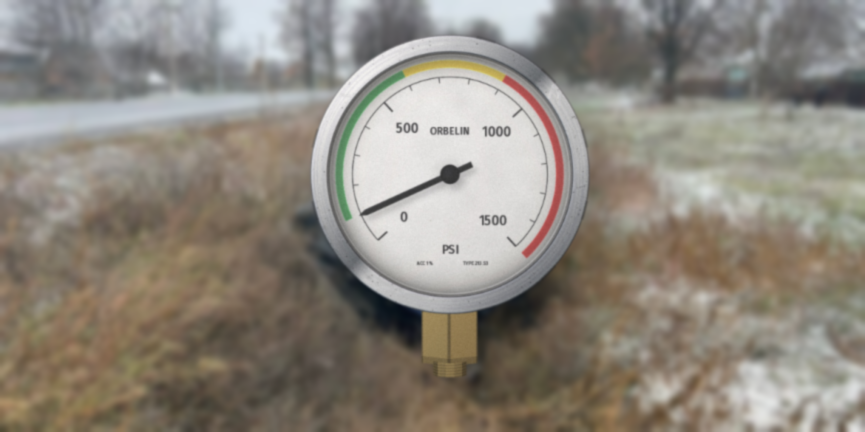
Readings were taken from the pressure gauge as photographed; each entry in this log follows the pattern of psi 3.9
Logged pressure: psi 100
